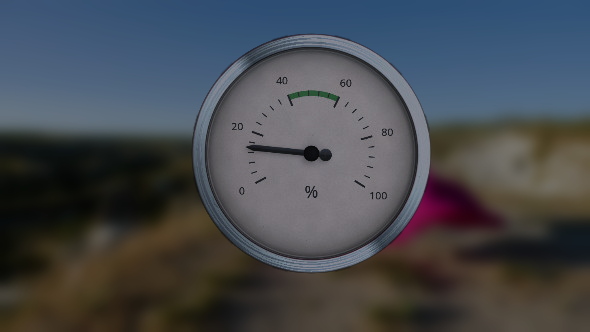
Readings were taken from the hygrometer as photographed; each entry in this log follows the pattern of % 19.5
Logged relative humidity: % 14
